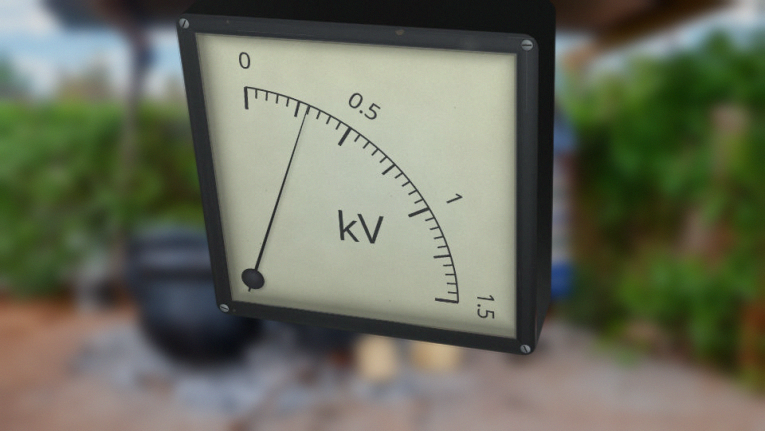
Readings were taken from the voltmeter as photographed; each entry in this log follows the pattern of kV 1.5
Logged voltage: kV 0.3
